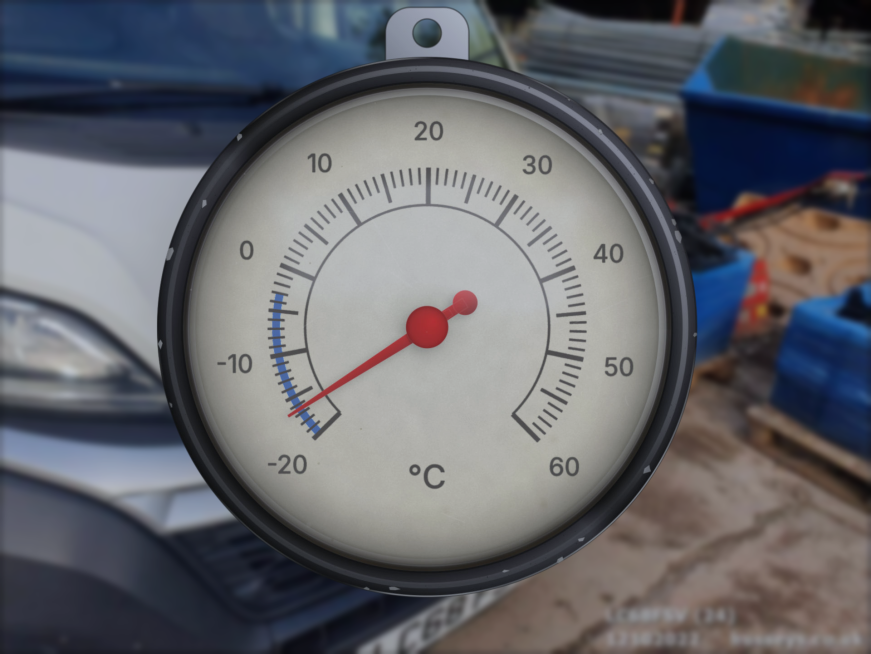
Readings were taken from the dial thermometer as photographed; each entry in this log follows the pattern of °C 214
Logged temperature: °C -16.5
